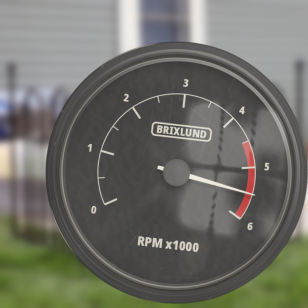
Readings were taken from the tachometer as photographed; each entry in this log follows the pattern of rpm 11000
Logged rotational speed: rpm 5500
